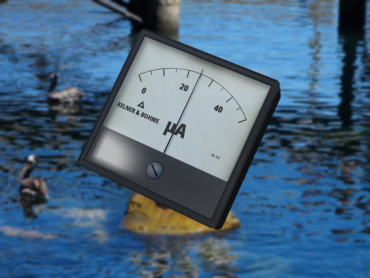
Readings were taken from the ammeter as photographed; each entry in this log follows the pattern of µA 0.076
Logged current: µA 25
